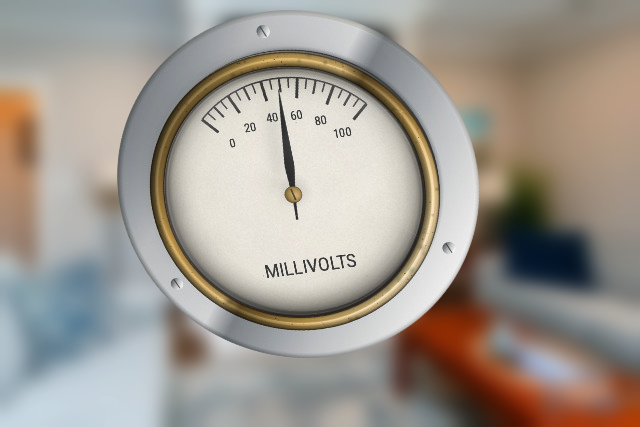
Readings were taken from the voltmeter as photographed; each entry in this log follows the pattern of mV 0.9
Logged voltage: mV 50
